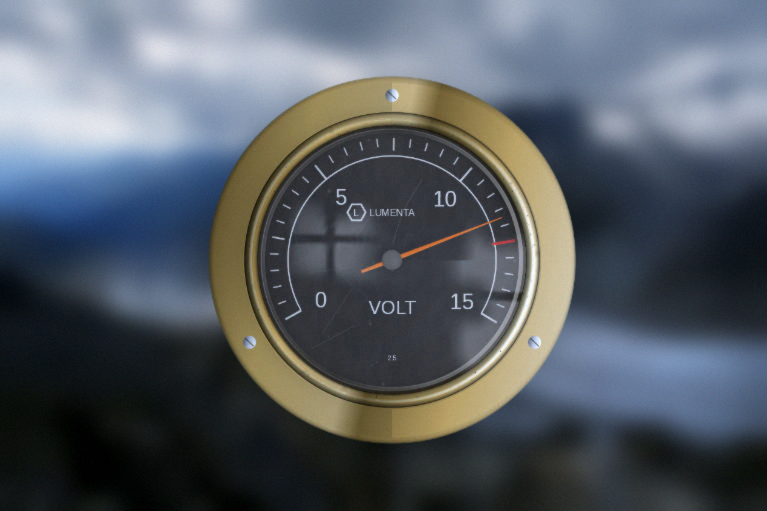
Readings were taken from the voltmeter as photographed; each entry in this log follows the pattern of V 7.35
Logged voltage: V 11.75
